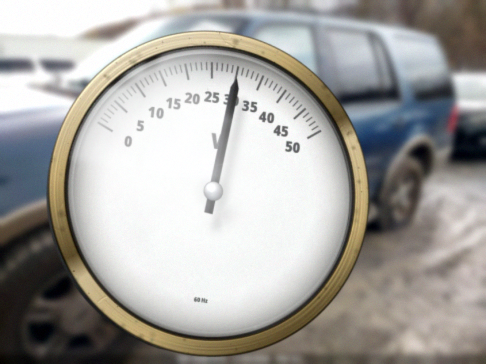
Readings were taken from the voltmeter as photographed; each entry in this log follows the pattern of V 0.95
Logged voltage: V 30
